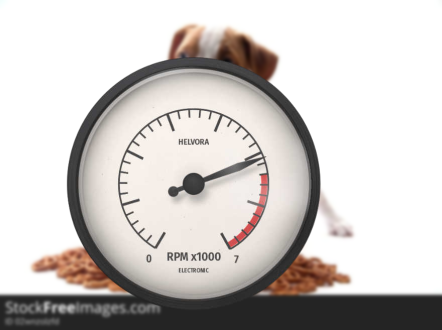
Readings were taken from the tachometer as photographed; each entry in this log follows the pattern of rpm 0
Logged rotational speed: rpm 5100
